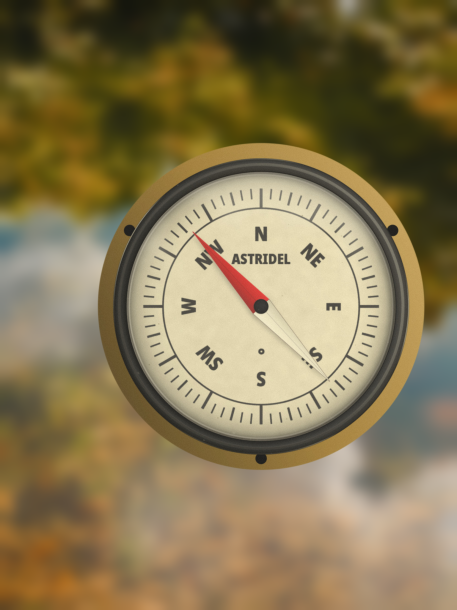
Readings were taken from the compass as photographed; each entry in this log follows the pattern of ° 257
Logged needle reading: ° 317.5
